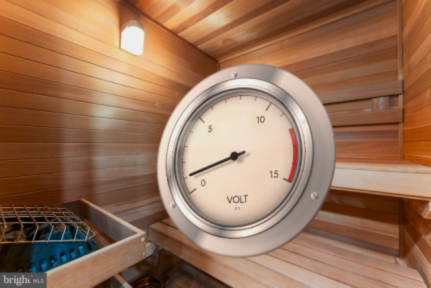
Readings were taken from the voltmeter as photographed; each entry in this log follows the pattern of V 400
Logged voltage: V 1
